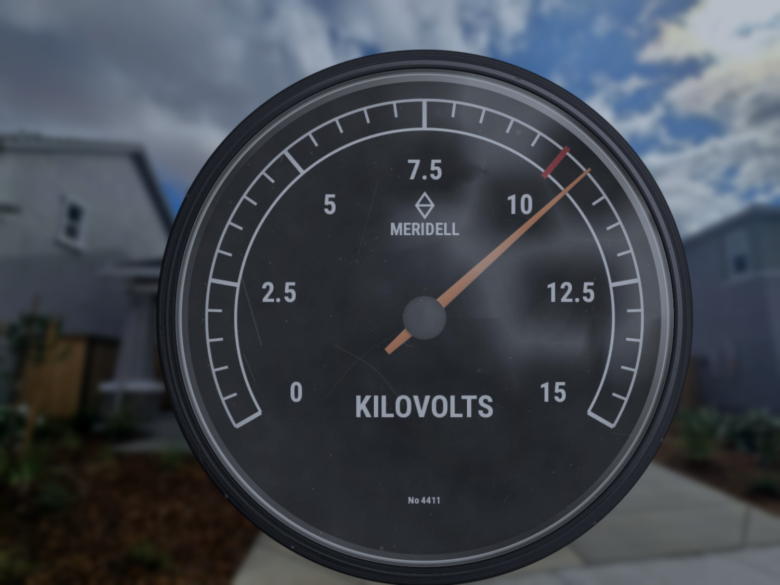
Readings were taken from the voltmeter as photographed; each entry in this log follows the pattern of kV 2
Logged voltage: kV 10.5
